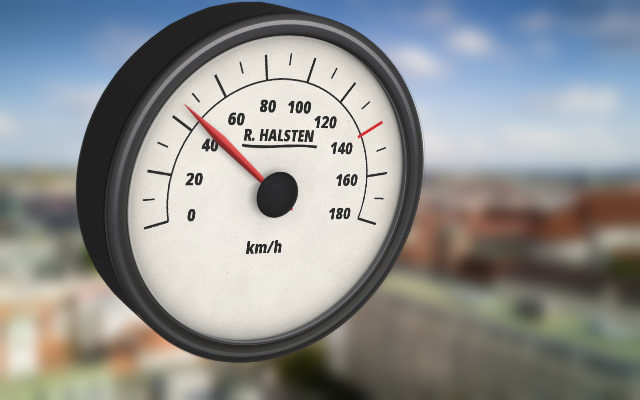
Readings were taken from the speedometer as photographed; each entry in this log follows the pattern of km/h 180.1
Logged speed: km/h 45
